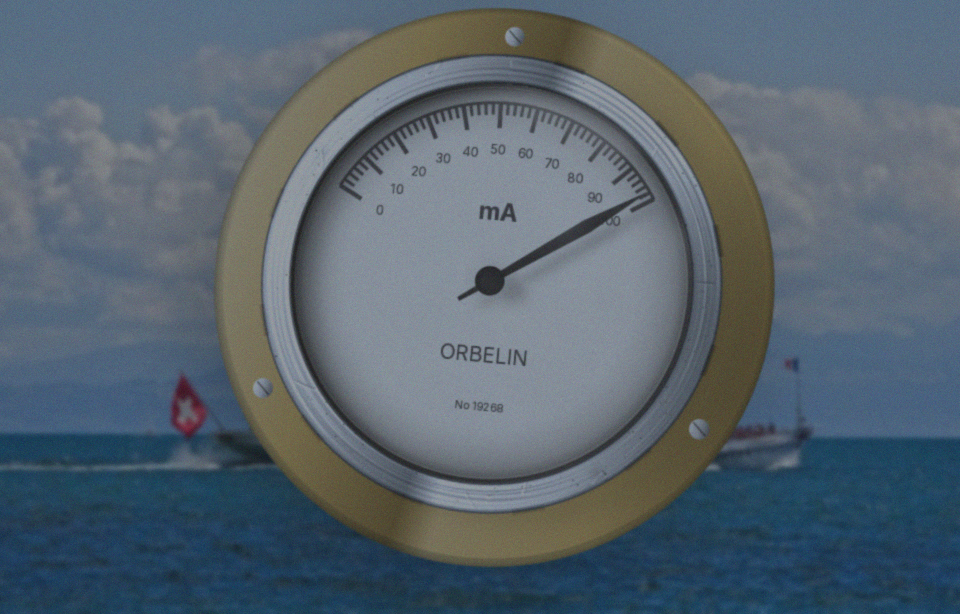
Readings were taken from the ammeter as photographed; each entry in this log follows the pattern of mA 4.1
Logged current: mA 98
